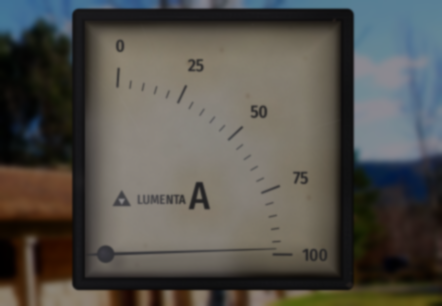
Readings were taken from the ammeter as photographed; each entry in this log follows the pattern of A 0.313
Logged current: A 97.5
